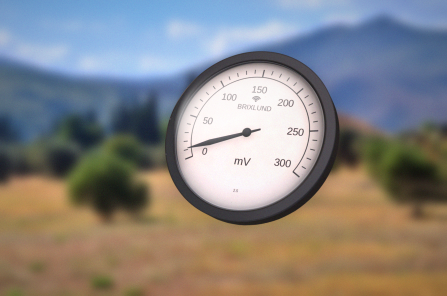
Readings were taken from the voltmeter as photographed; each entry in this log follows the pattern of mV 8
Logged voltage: mV 10
